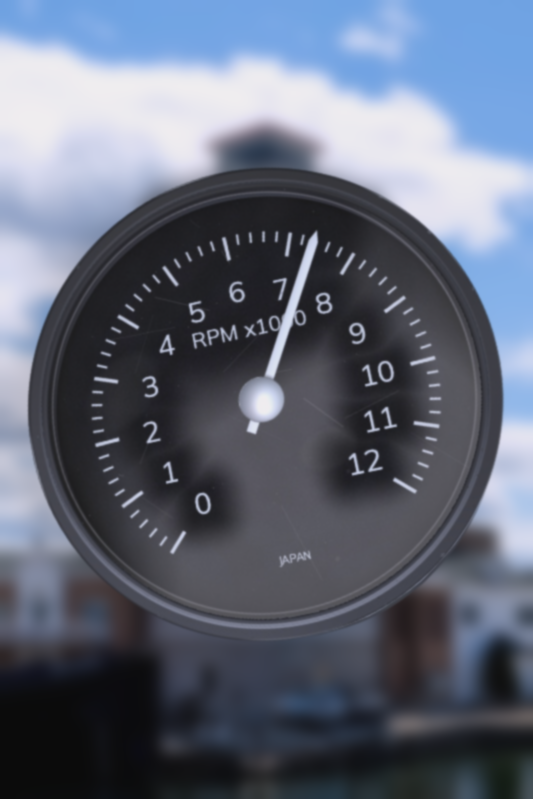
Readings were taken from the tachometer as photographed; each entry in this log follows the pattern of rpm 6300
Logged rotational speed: rpm 7400
